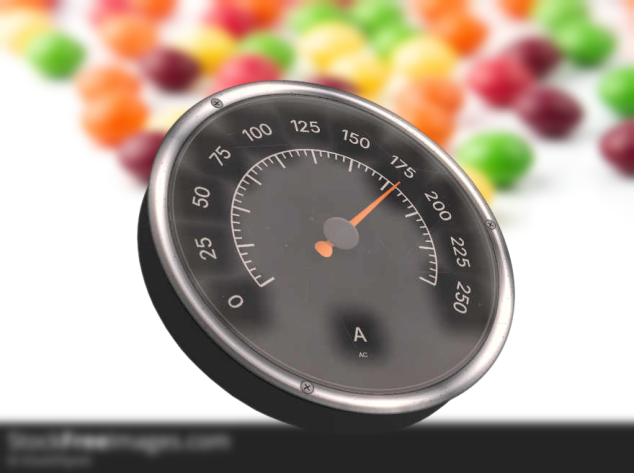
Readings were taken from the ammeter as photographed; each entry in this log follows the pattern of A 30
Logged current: A 180
